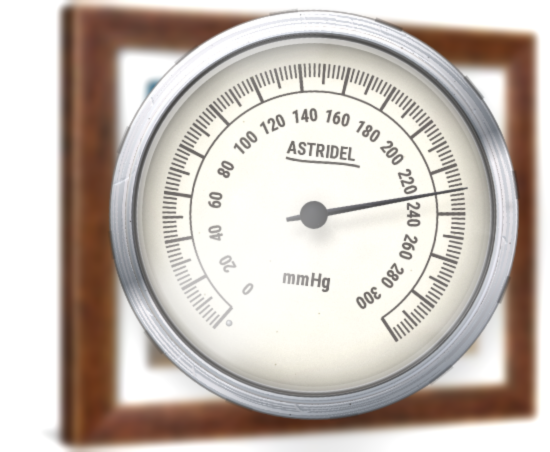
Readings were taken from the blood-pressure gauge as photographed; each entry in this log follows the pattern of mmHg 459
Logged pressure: mmHg 230
